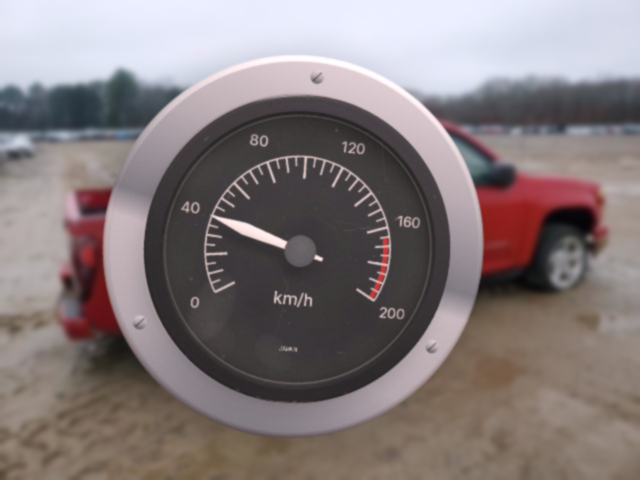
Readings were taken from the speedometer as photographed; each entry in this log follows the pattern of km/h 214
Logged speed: km/h 40
